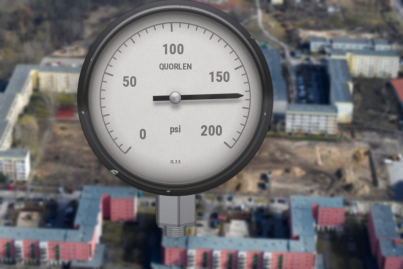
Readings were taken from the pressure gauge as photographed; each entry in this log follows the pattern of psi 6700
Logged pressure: psi 167.5
